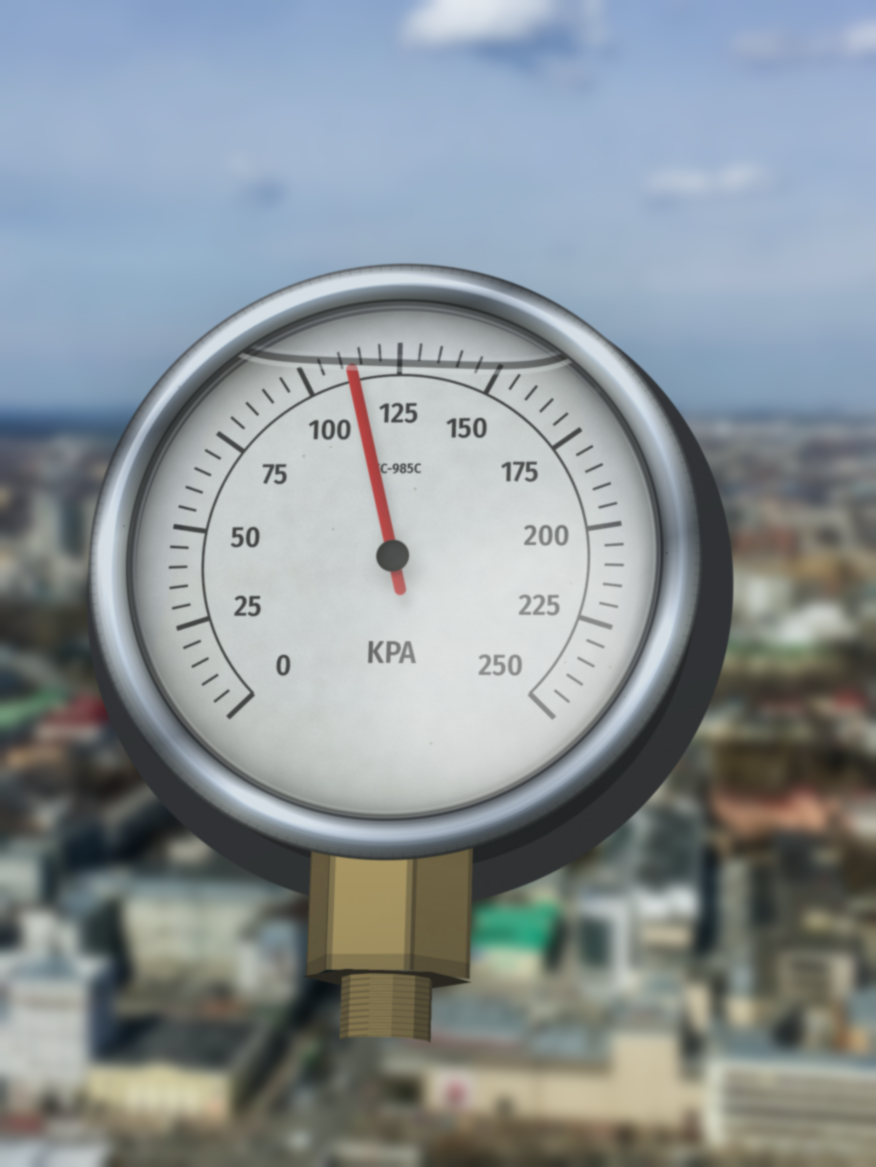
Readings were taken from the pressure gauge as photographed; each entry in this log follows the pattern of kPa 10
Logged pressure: kPa 112.5
